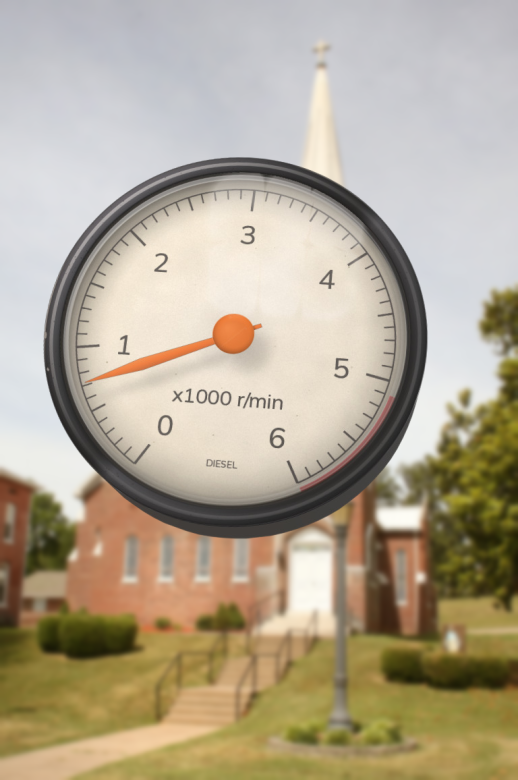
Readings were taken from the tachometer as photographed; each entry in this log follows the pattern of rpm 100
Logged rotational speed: rpm 700
